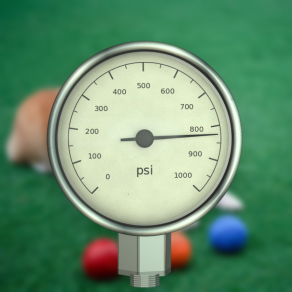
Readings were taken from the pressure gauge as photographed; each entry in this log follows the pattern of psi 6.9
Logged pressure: psi 825
